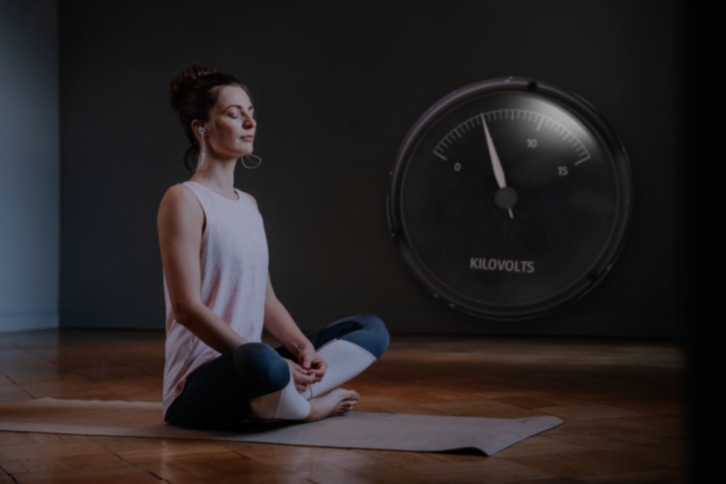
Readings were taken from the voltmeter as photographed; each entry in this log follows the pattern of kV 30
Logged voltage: kV 5
